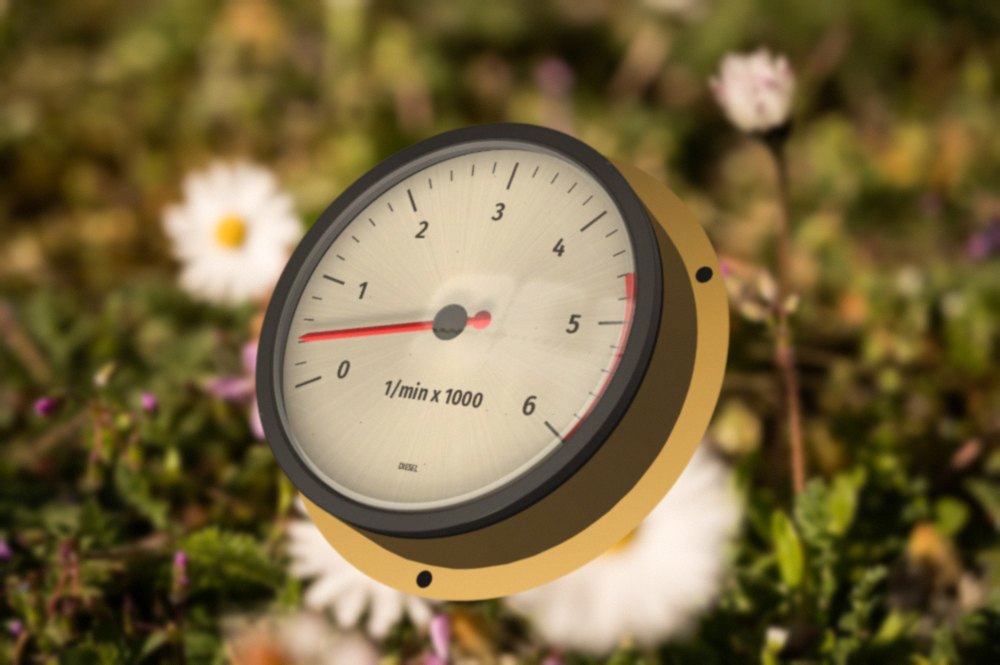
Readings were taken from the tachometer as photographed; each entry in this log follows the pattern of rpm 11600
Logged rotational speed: rpm 400
